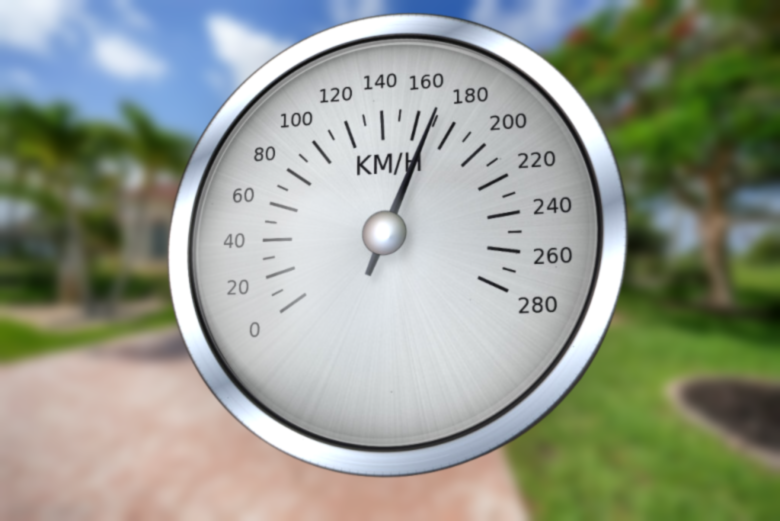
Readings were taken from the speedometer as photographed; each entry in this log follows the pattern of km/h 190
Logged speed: km/h 170
